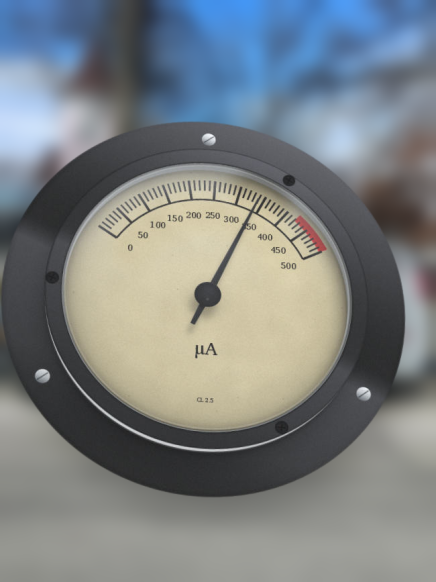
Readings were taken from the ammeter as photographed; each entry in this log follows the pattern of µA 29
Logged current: µA 340
